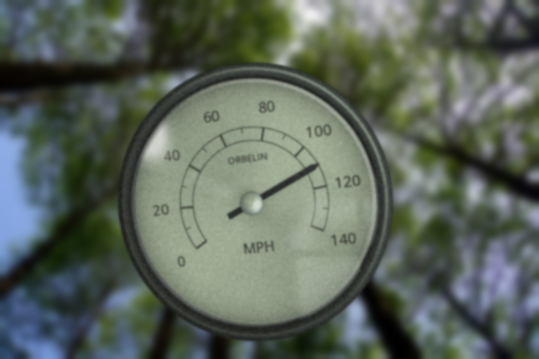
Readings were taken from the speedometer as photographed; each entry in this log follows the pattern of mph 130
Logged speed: mph 110
